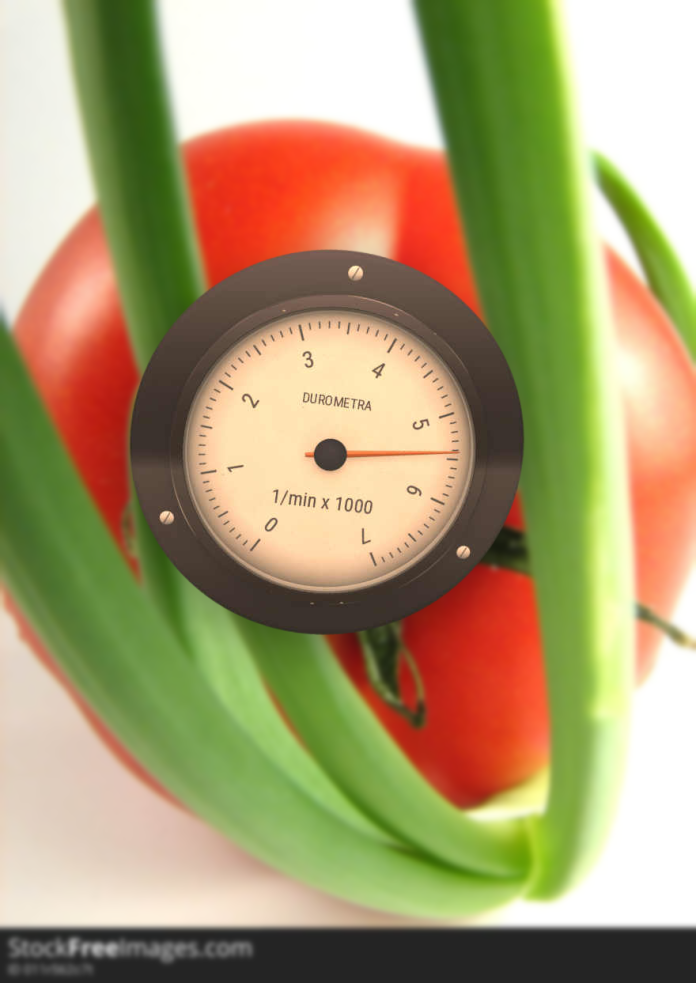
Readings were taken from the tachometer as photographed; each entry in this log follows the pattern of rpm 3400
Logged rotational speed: rpm 5400
